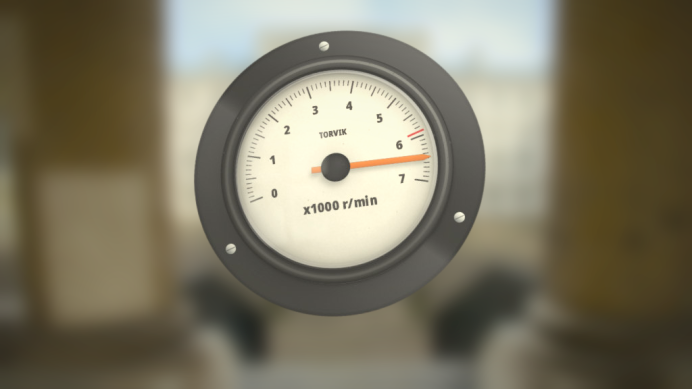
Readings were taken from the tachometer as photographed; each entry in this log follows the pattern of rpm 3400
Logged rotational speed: rpm 6500
